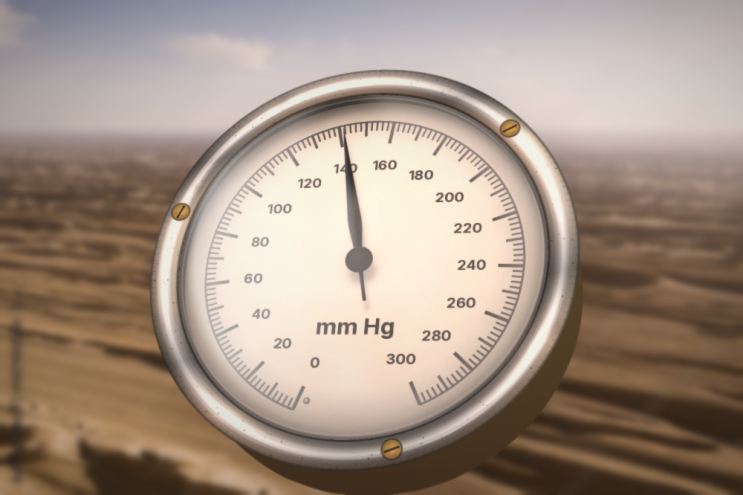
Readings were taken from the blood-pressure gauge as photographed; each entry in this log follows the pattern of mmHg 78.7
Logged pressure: mmHg 142
